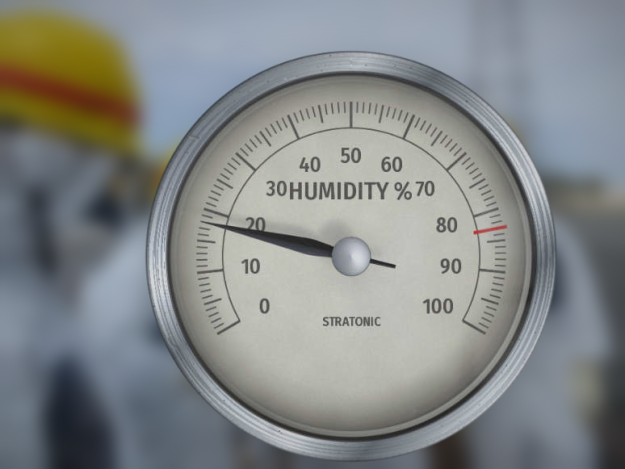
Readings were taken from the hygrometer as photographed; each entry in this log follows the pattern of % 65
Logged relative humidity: % 18
